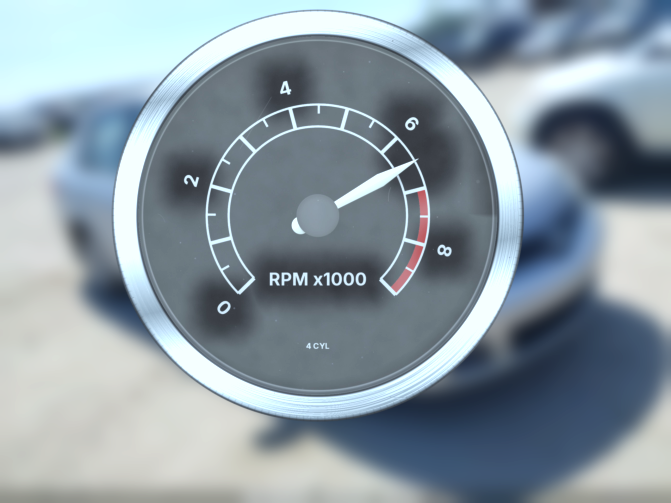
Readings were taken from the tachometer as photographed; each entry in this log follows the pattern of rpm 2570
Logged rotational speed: rpm 6500
